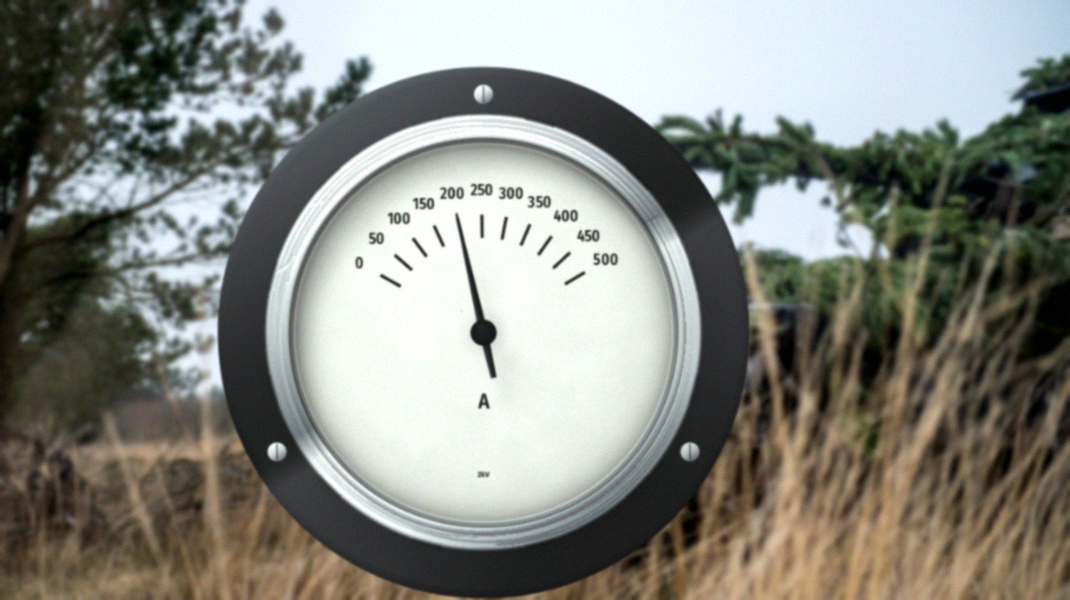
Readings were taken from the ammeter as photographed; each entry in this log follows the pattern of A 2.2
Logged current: A 200
